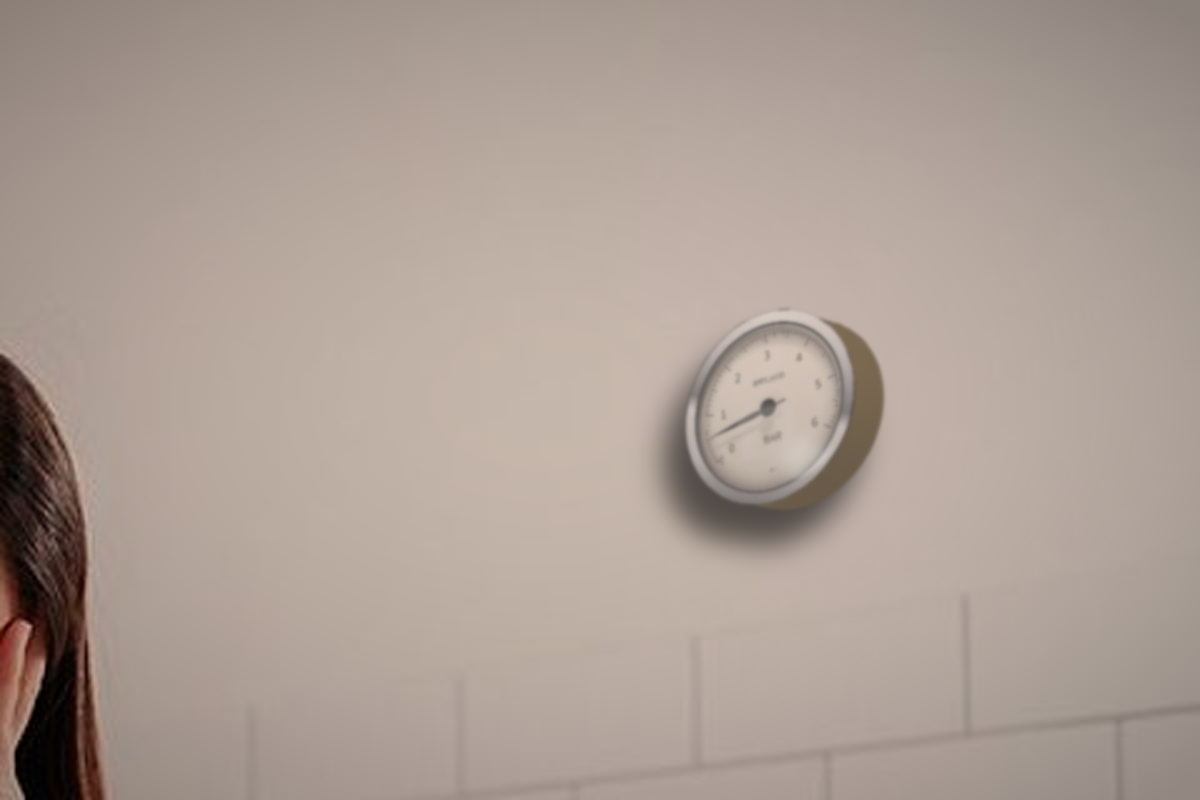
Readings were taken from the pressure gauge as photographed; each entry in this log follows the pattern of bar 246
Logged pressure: bar 0.5
